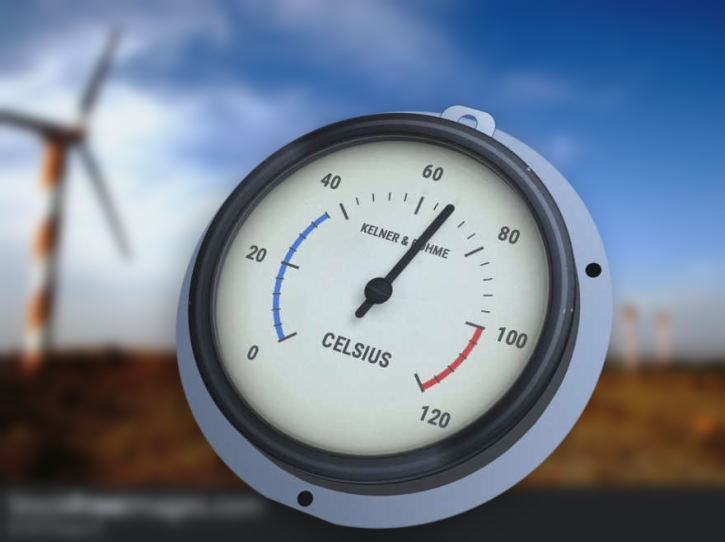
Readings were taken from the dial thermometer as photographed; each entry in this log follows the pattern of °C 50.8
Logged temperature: °C 68
